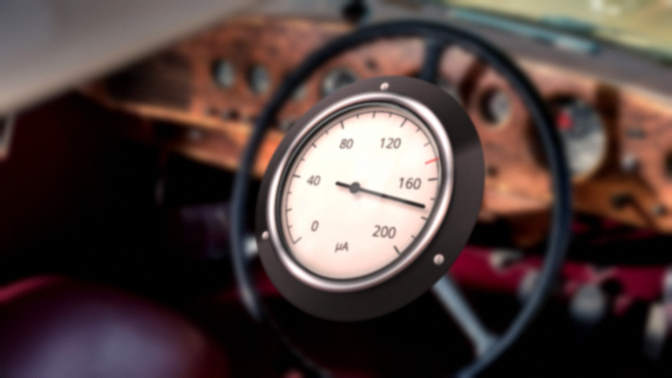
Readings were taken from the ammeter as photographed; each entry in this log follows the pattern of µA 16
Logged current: µA 175
